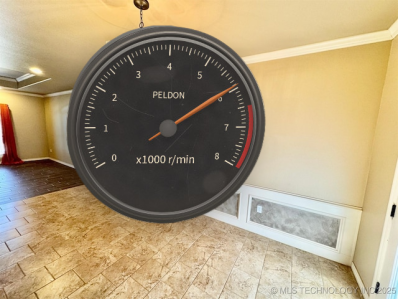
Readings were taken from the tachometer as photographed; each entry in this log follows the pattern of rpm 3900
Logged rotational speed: rpm 5900
